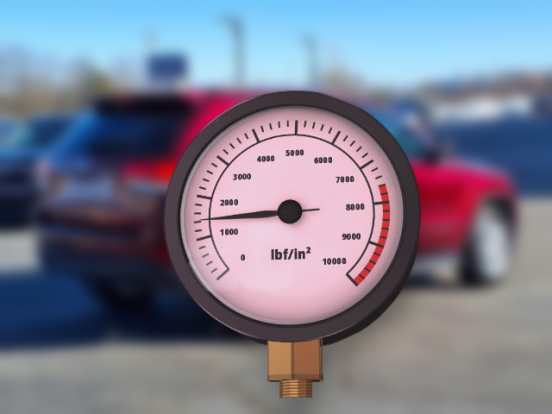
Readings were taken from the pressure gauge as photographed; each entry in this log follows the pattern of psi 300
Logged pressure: psi 1400
